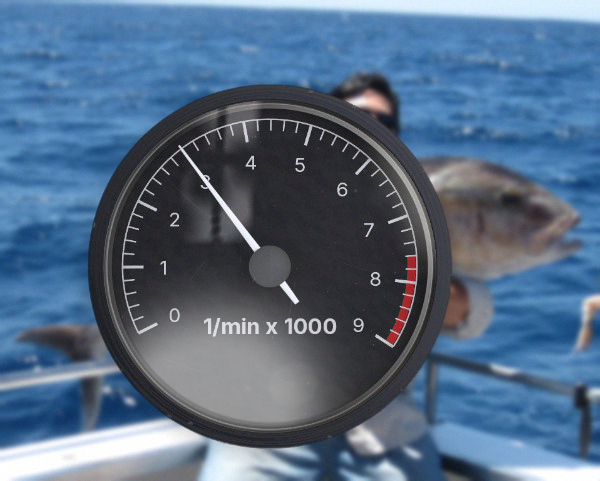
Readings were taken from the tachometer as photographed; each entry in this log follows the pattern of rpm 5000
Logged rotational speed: rpm 3000
